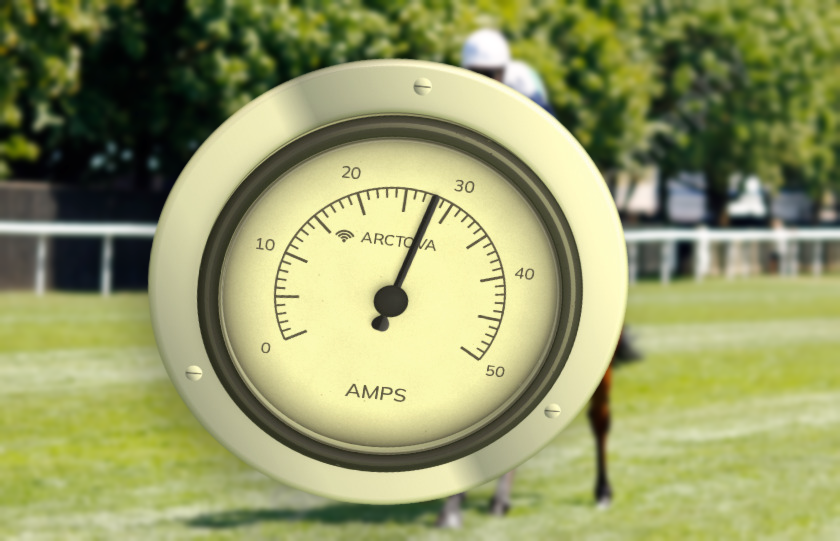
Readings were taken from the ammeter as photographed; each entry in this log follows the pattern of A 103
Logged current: A 28
